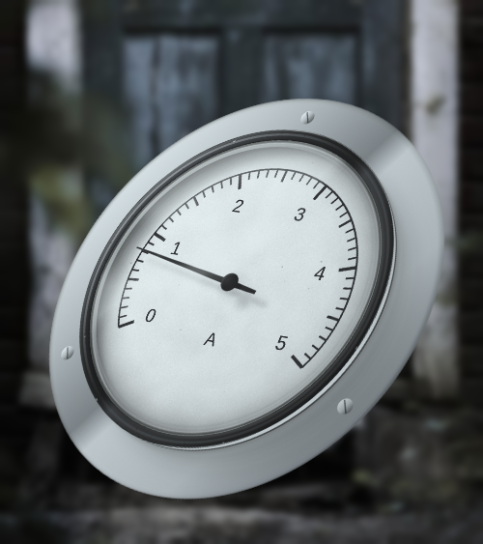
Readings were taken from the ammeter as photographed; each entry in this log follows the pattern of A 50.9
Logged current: A 0.8
